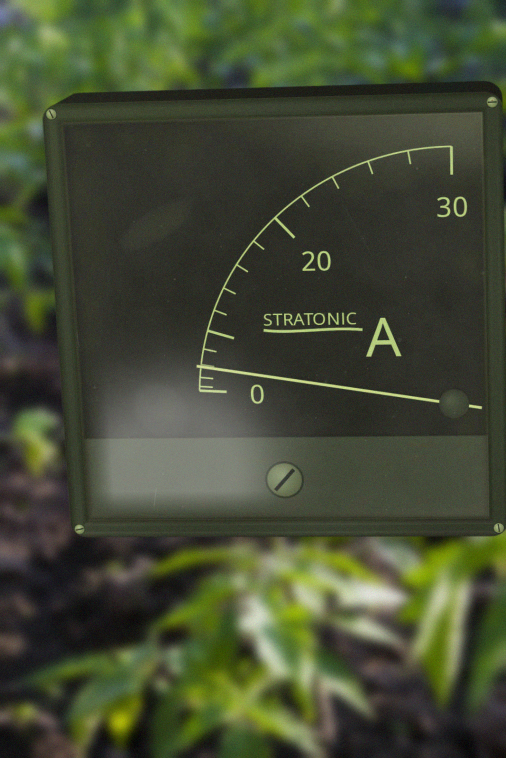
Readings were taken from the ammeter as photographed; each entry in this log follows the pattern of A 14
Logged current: A 6
